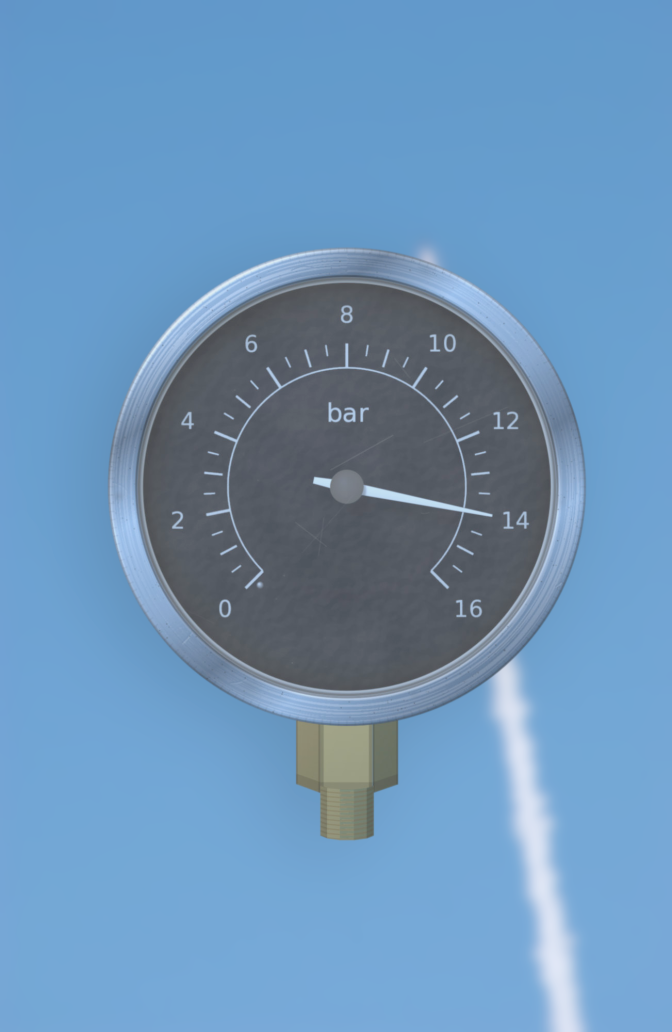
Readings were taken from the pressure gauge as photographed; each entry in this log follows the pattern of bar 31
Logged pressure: bar 14
